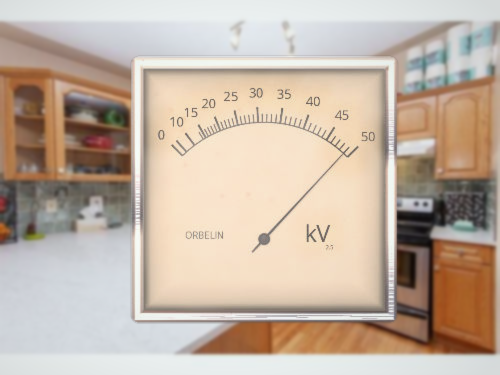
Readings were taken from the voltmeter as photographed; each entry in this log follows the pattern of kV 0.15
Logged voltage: kV 49
